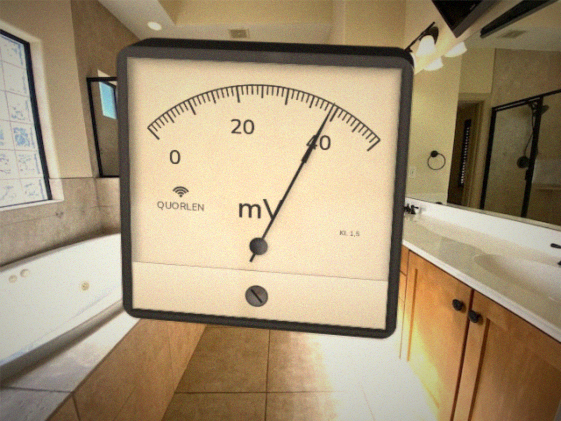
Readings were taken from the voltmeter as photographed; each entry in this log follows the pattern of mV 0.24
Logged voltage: mV 39
